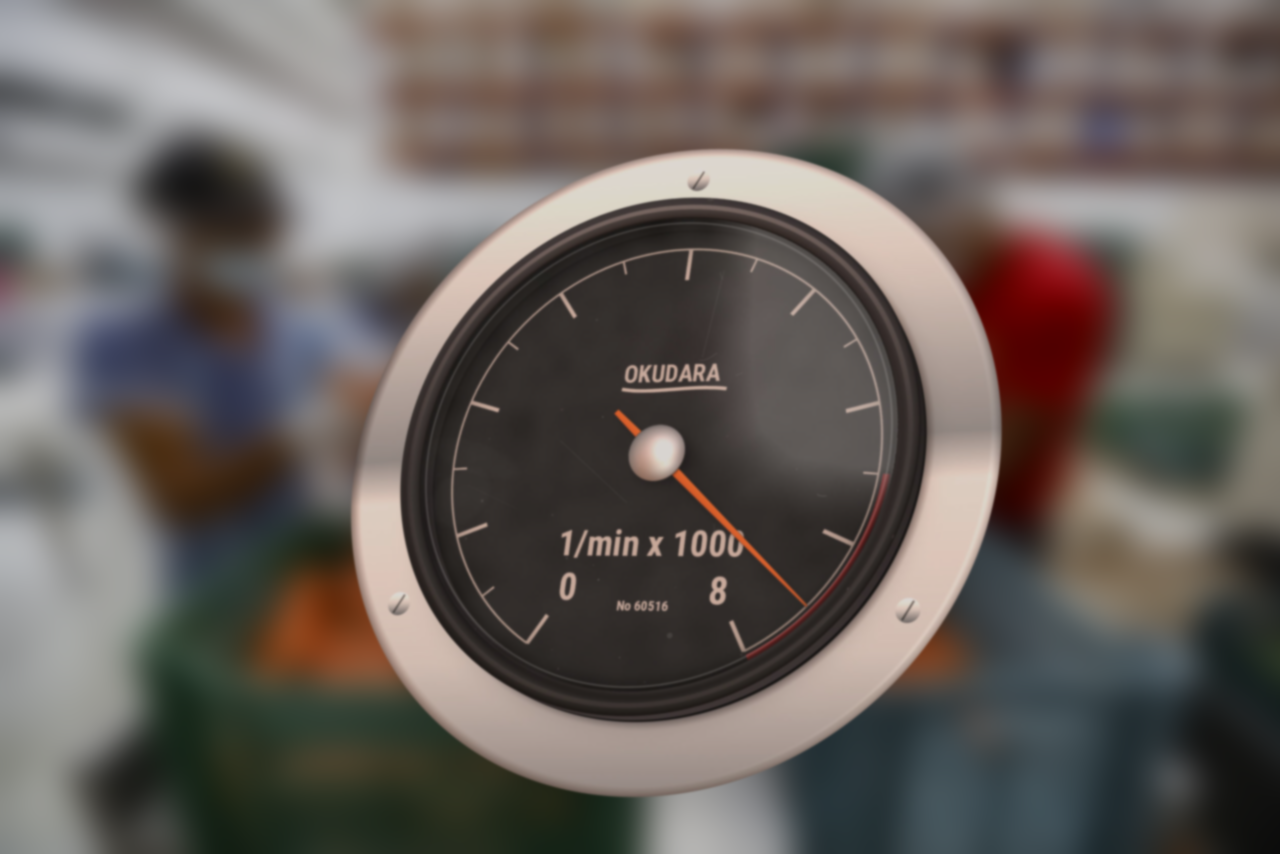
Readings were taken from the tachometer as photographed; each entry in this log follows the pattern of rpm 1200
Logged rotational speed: rpm 7500
